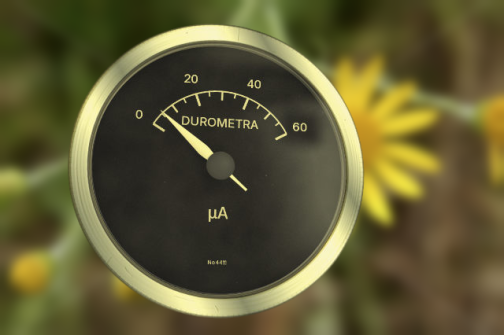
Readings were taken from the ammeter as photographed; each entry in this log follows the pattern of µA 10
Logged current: µA 5
